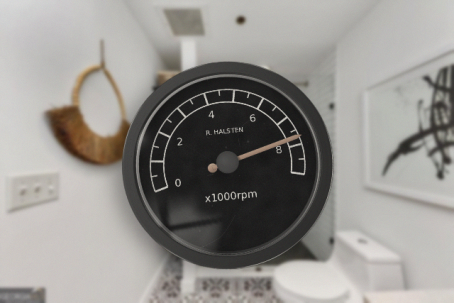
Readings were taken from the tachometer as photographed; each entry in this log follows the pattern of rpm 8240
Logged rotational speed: rpm 7750
